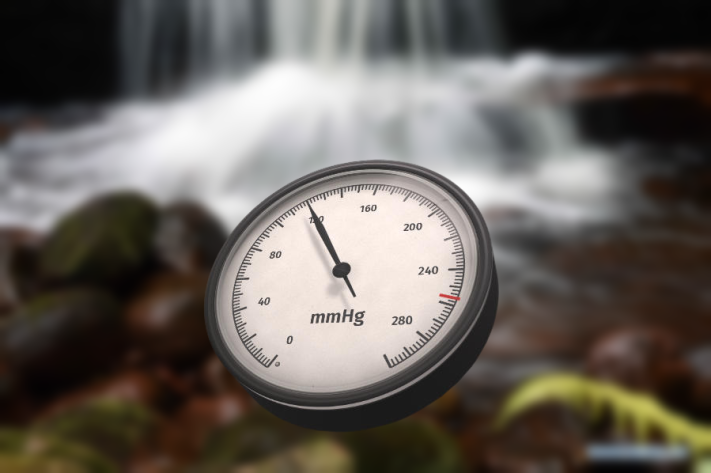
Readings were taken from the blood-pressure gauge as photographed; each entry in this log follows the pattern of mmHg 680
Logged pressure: mmHg 120
